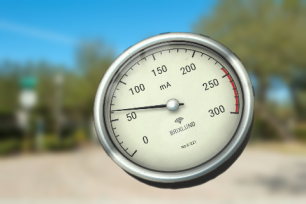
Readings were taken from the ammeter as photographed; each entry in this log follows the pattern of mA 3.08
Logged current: mA 60
